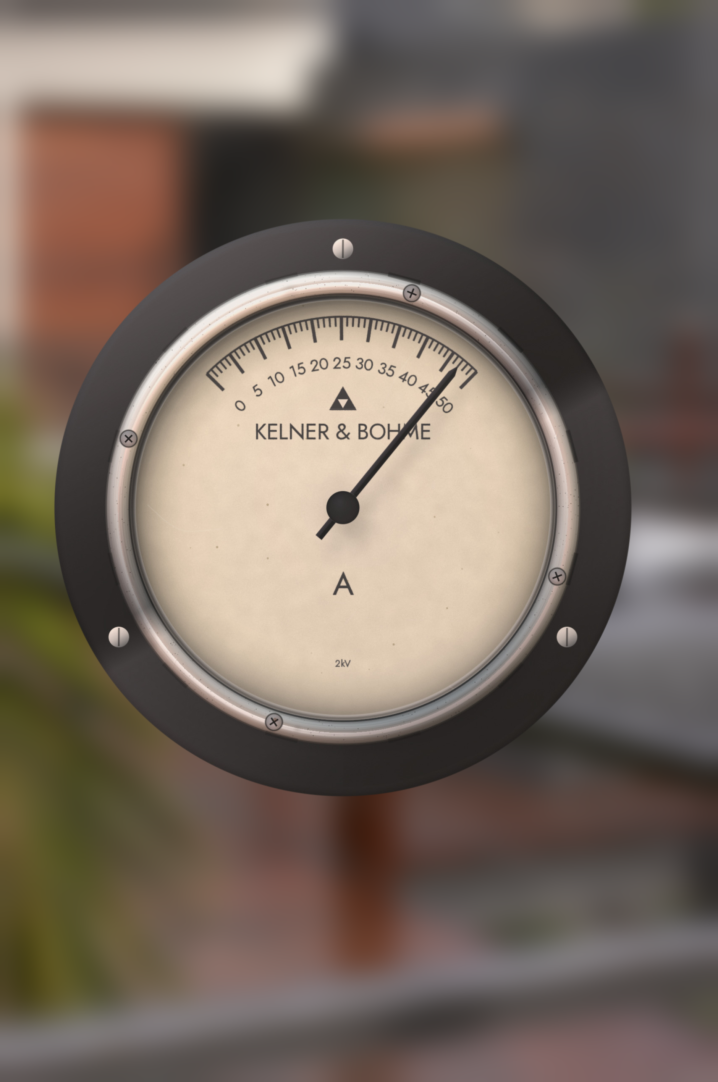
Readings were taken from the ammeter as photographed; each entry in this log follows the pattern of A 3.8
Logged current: A 47
